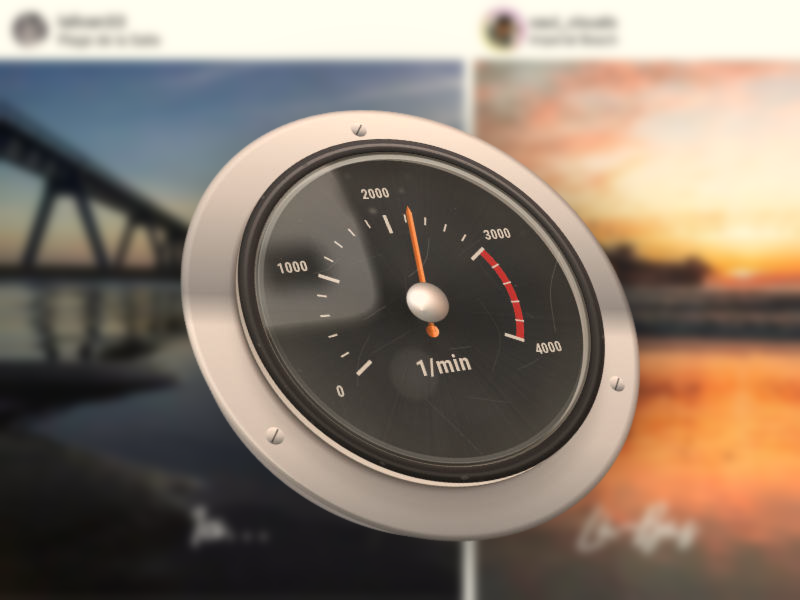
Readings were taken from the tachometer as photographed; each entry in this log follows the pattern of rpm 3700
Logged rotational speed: rpm 2200
